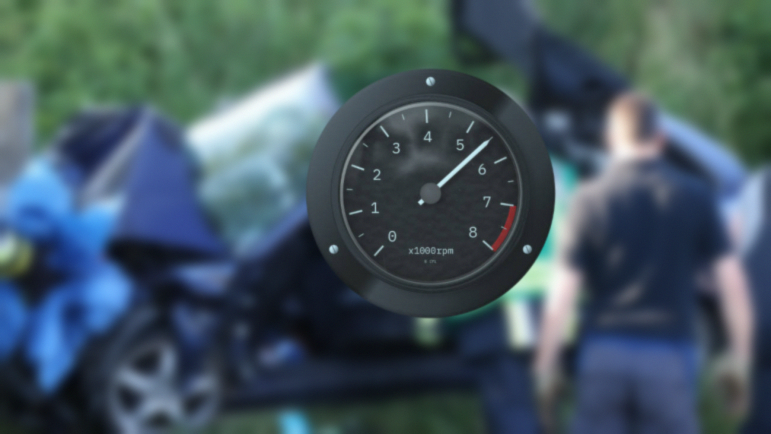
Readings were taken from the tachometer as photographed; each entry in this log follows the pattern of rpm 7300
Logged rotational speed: rpm 5500
